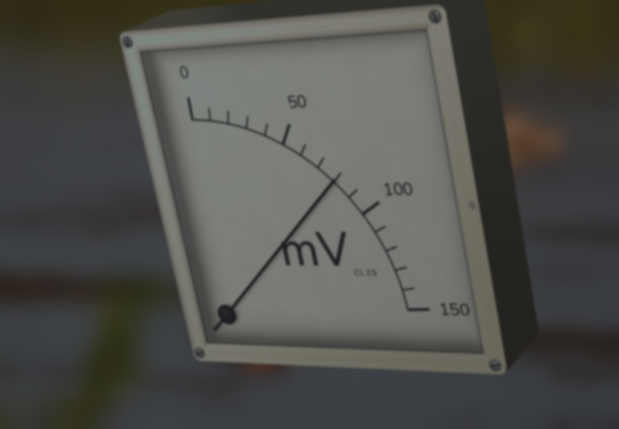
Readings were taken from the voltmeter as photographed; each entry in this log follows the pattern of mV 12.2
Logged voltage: mV 80
